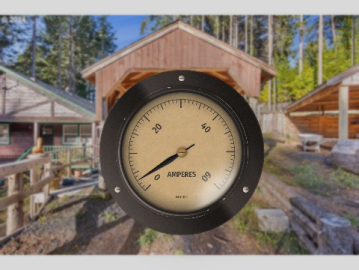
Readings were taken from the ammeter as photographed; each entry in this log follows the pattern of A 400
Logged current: A 3
